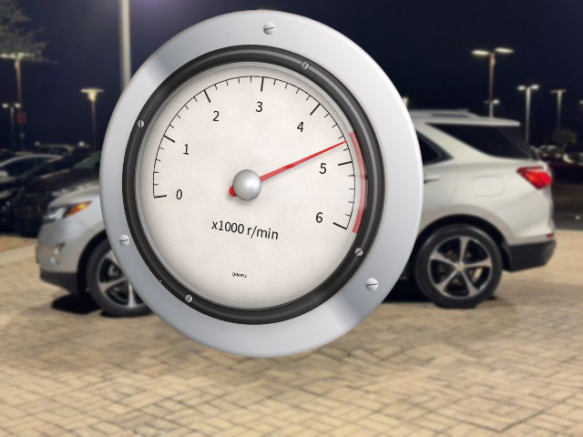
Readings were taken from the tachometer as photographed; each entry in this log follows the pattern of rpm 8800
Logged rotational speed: rpm 4700
